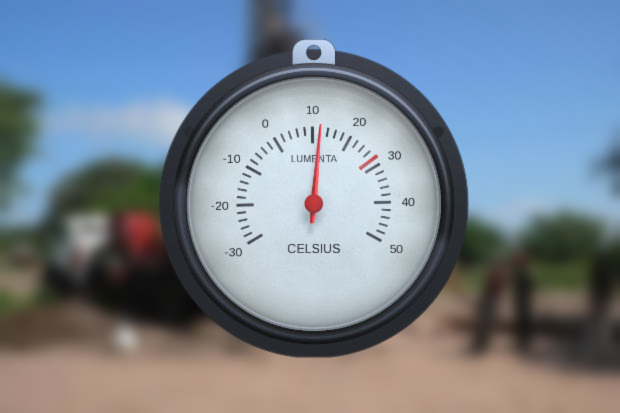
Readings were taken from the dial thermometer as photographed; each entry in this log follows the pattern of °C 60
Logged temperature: °C 12
